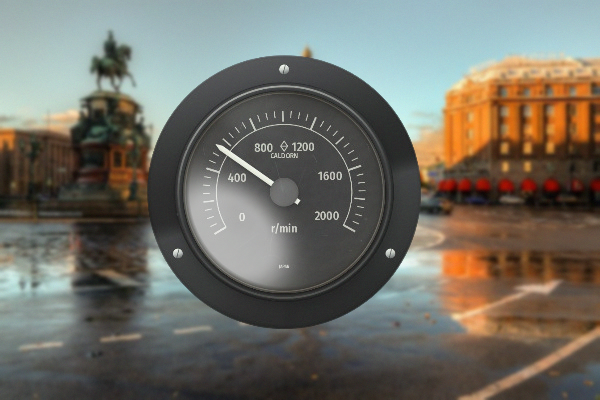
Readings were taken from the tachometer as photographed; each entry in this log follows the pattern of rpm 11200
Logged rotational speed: rpm 550
